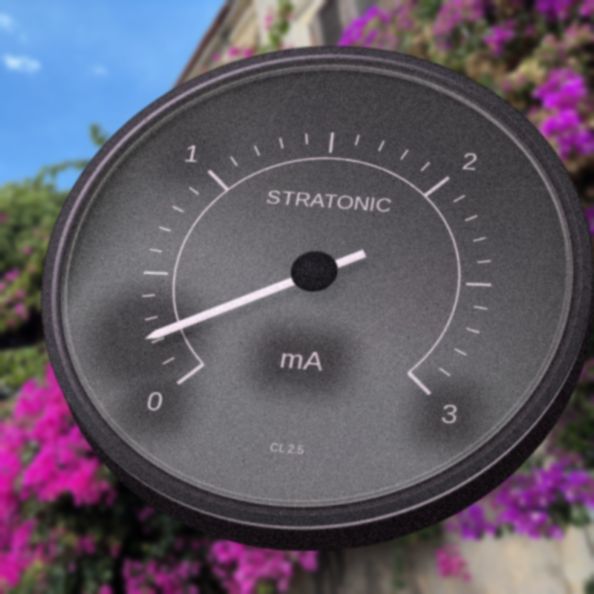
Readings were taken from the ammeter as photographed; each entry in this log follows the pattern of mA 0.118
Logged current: mA 0.2
